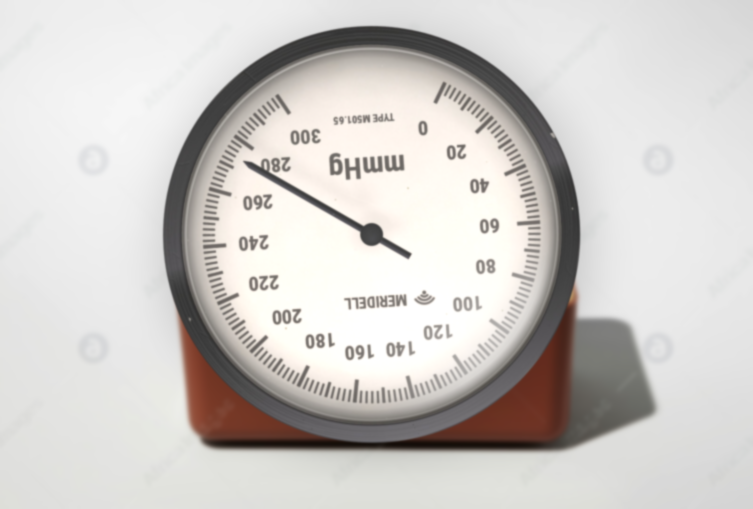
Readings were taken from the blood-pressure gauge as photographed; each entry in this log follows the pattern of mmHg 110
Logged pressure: mmHg 274
